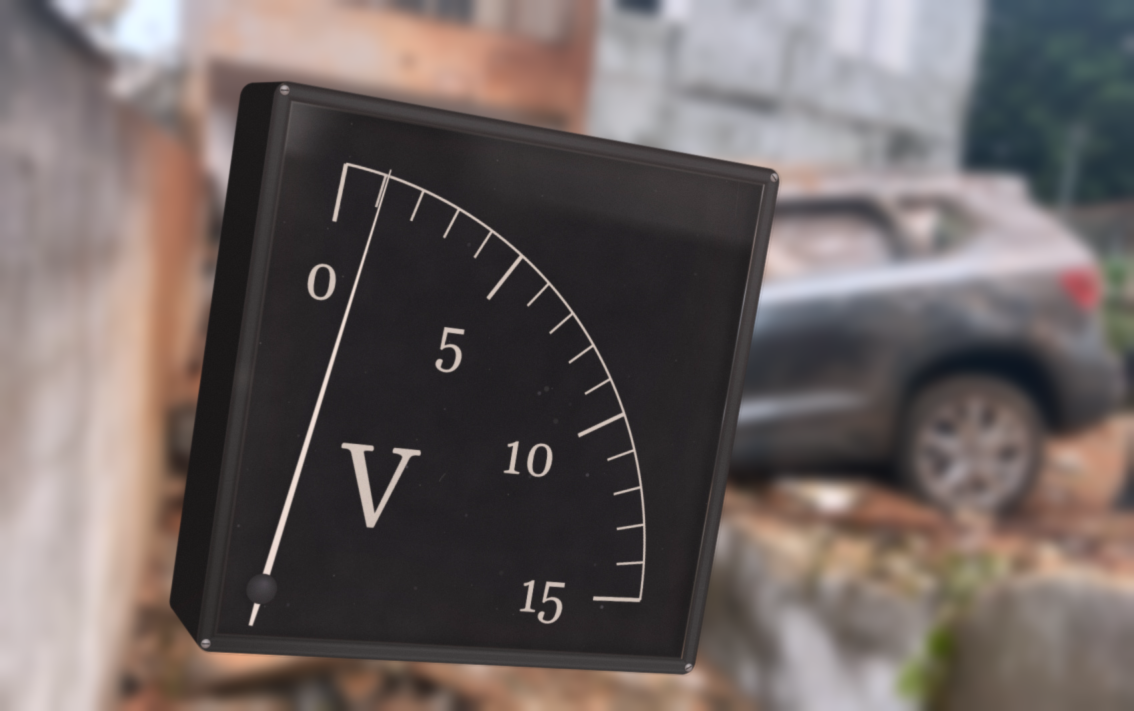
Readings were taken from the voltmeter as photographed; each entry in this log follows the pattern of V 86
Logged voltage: V 1
